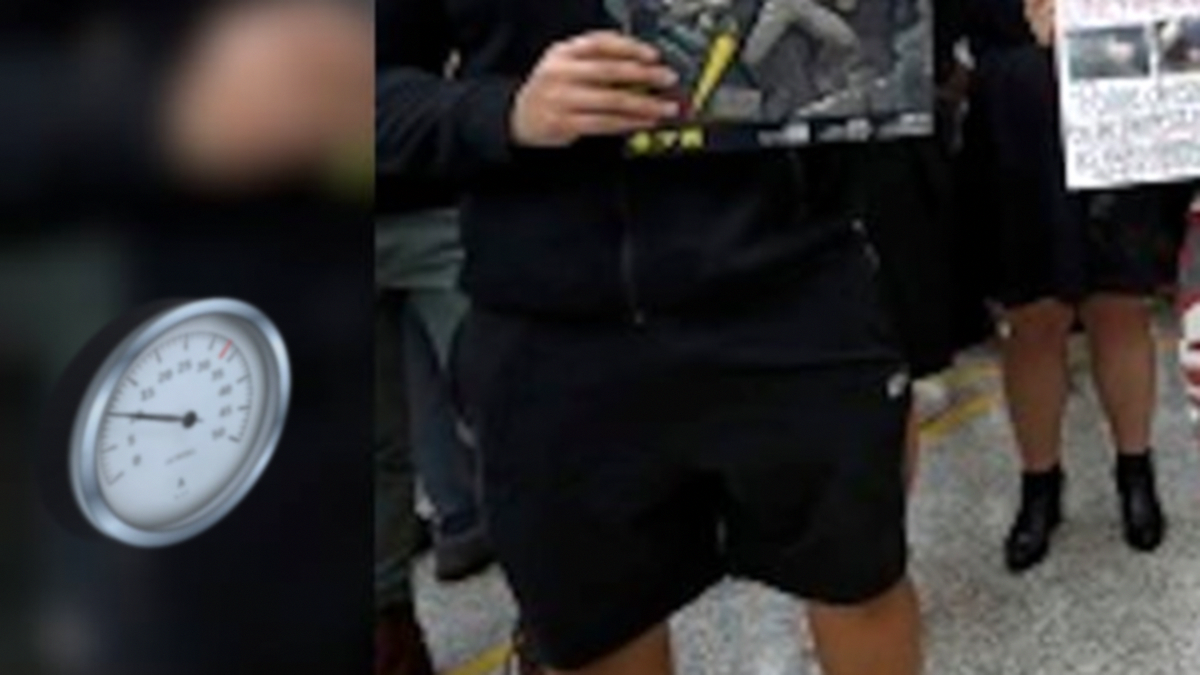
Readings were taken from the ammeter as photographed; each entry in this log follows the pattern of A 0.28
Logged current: A 10
